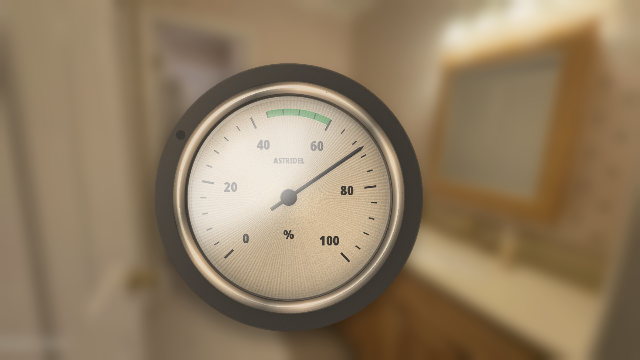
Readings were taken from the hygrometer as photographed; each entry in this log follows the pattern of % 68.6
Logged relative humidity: % 70
